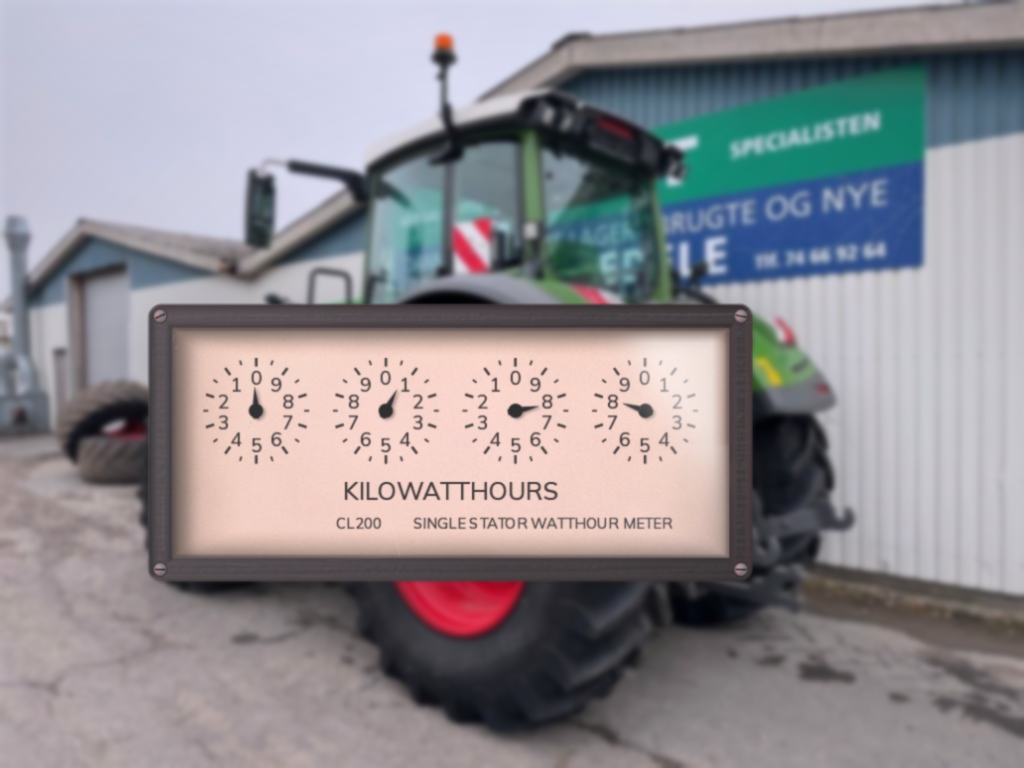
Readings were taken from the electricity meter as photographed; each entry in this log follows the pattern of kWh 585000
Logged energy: kWh 78
